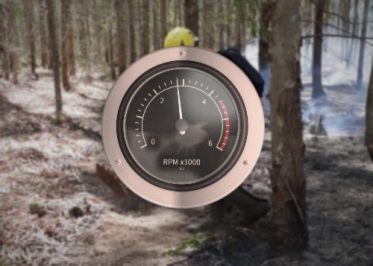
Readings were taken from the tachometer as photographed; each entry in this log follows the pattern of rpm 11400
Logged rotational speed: rpm 2800
